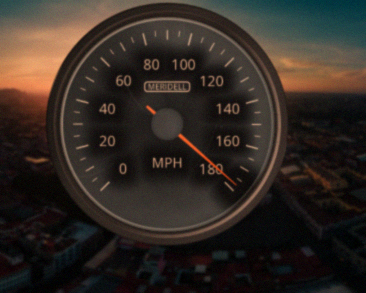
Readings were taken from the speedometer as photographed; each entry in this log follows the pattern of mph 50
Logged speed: mph 177.5
